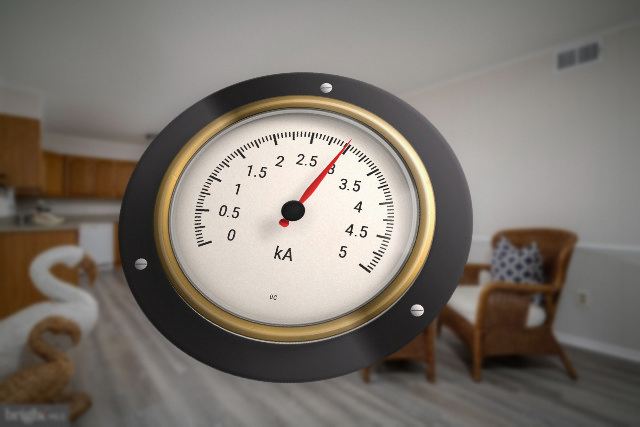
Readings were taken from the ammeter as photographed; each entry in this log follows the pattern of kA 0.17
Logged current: kA 3
